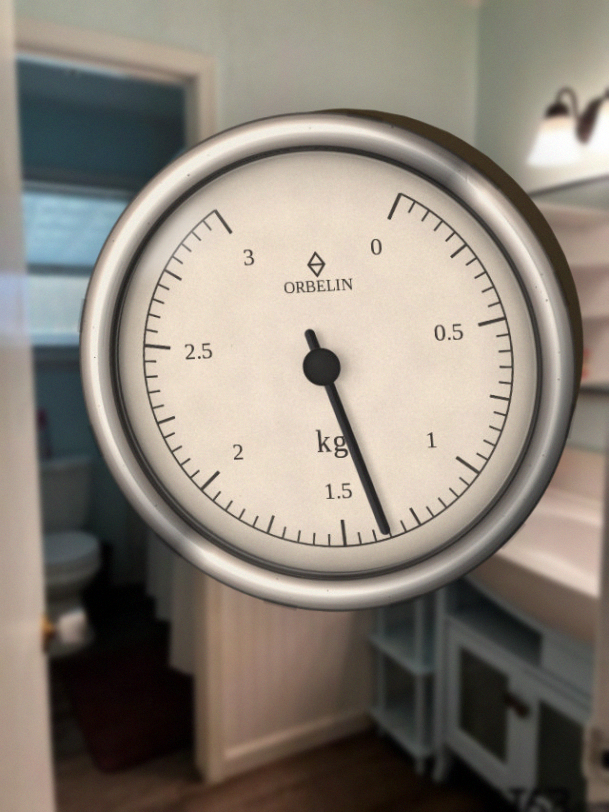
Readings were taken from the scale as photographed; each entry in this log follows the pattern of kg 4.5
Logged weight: kg 1.35
